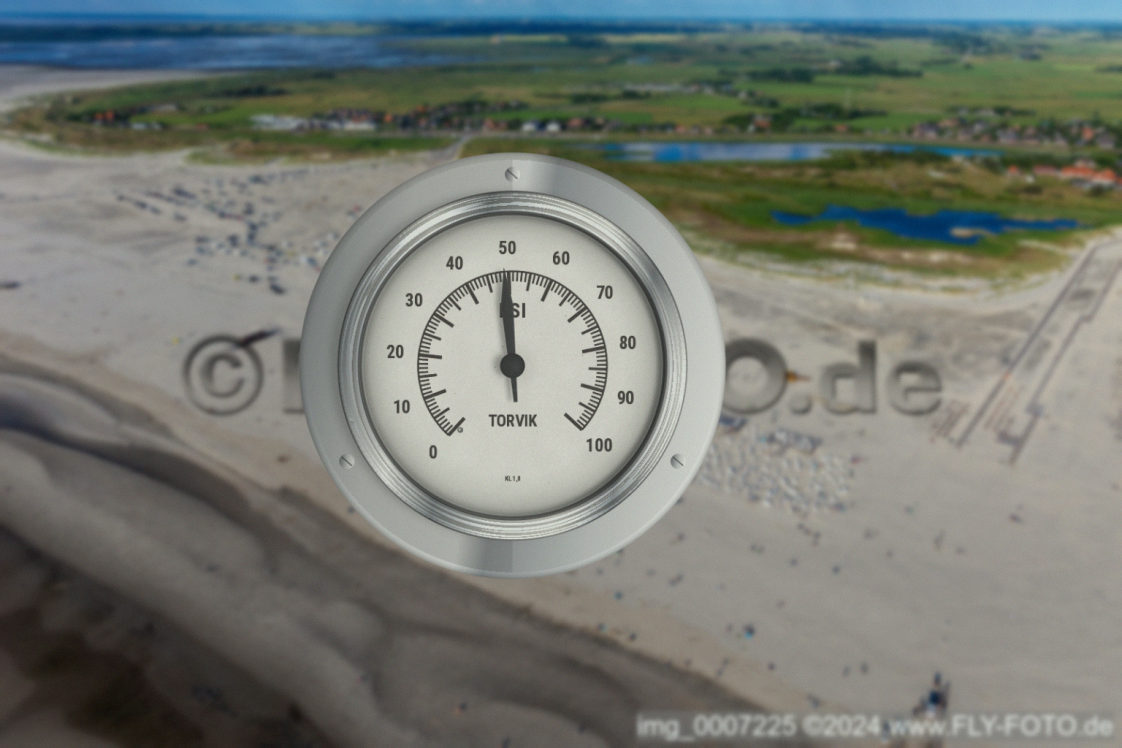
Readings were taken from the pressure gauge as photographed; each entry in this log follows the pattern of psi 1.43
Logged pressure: psi 49
